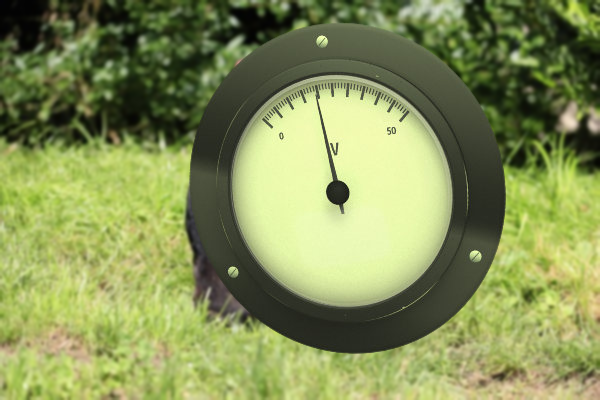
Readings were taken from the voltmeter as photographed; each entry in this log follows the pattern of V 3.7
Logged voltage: V 20
